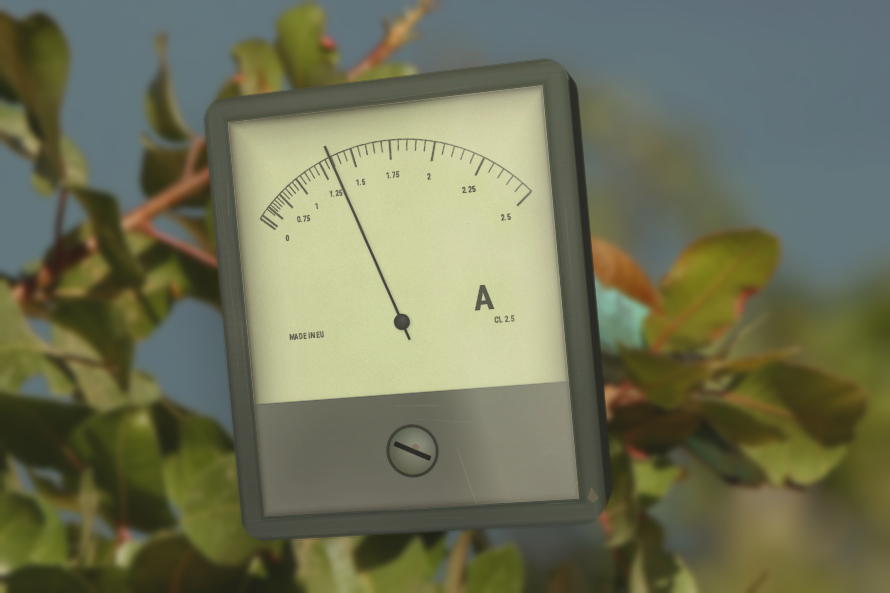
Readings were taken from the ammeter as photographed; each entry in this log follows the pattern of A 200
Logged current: A 1.35
